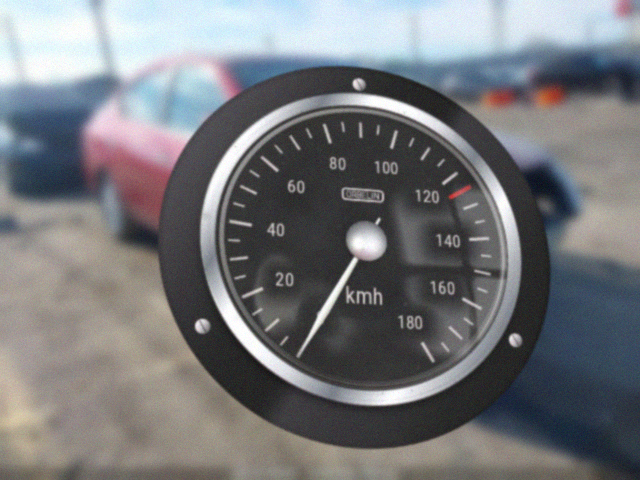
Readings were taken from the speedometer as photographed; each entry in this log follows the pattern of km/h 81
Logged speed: km/h 0
